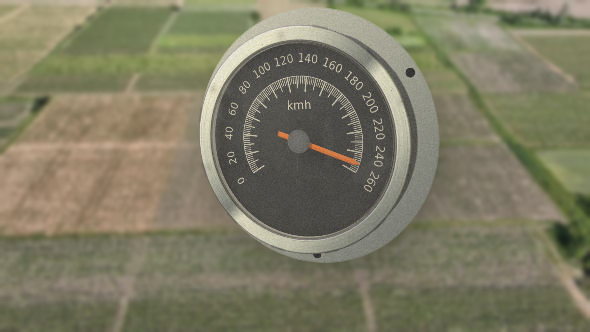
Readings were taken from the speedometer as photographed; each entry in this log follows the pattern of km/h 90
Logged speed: km/h 250
